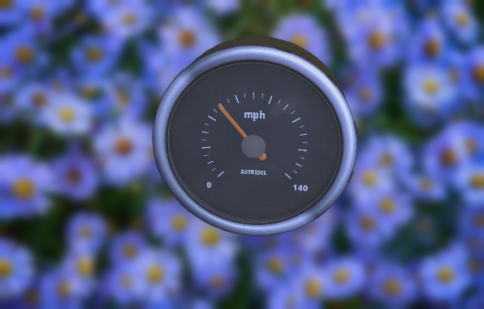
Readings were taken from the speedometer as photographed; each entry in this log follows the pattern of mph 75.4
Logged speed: mph 50
